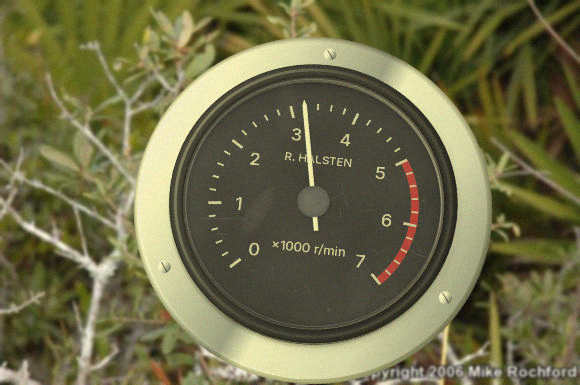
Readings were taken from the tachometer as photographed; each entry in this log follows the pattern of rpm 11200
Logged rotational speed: rpm 3200
